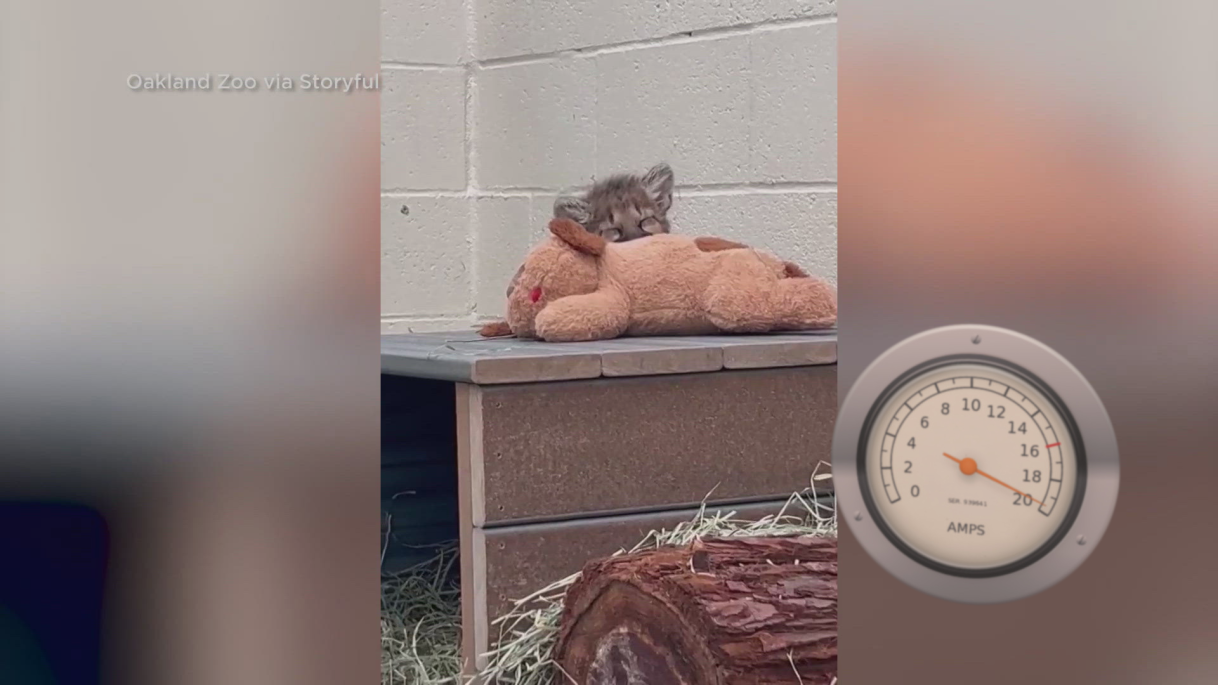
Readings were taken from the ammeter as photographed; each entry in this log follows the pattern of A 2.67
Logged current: A 19.5
